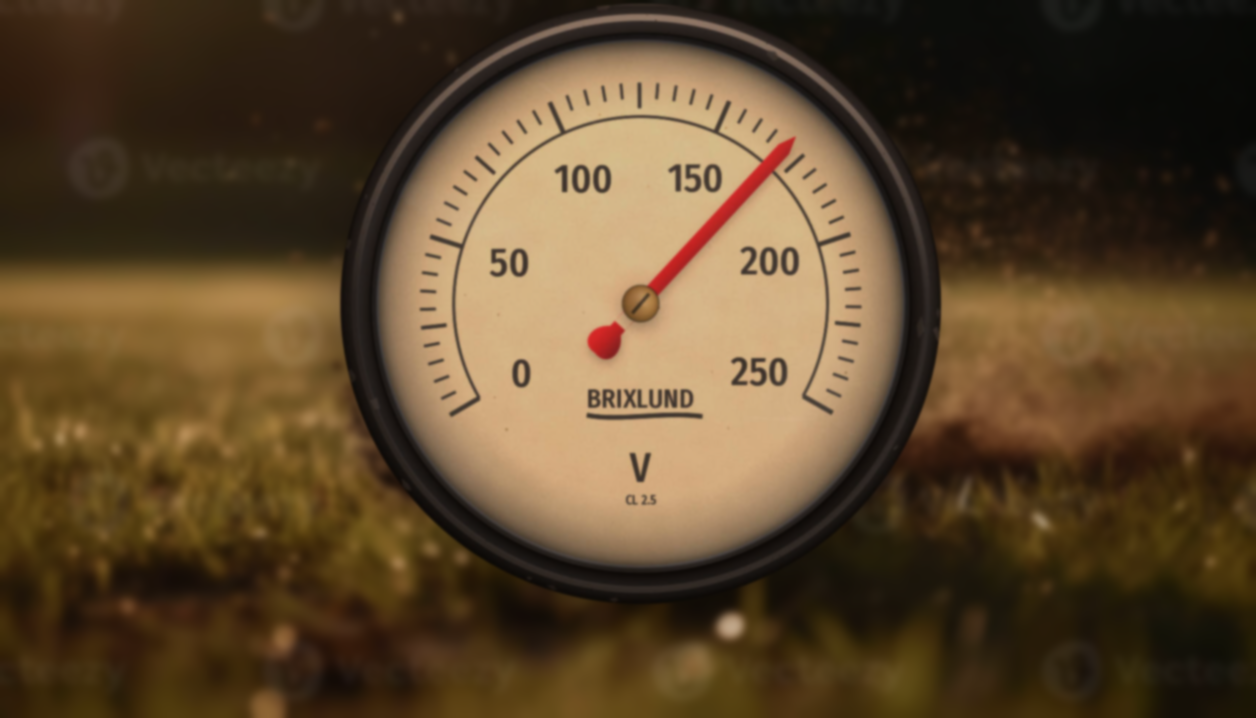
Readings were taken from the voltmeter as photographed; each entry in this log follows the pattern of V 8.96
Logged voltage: V 170
